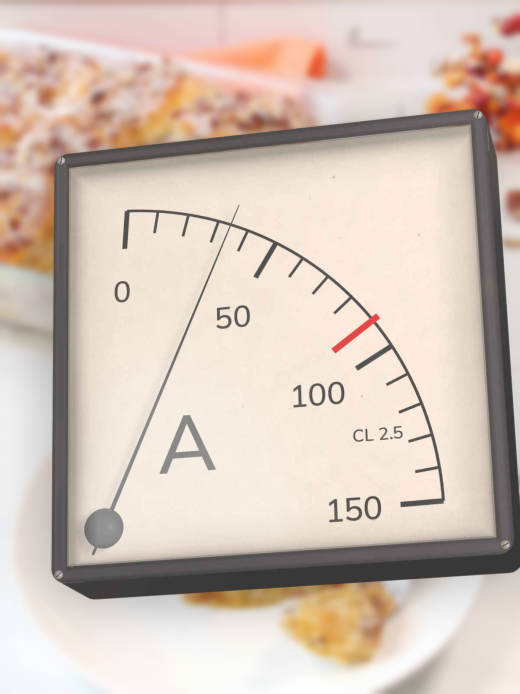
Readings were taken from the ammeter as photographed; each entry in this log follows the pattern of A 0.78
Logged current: A 35
